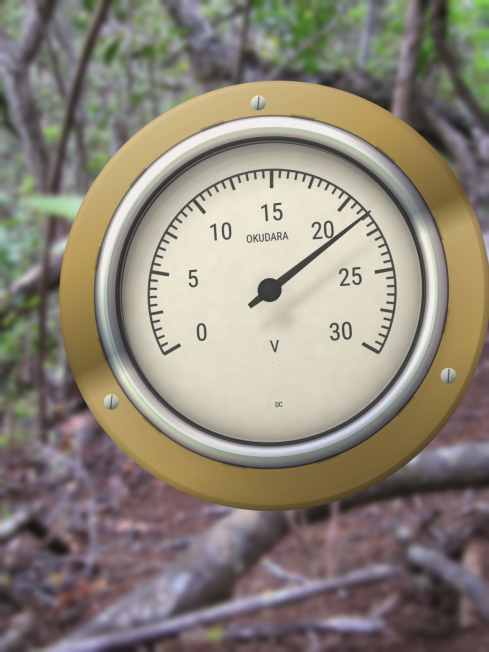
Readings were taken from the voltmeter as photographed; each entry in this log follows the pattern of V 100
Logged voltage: V 21.5
